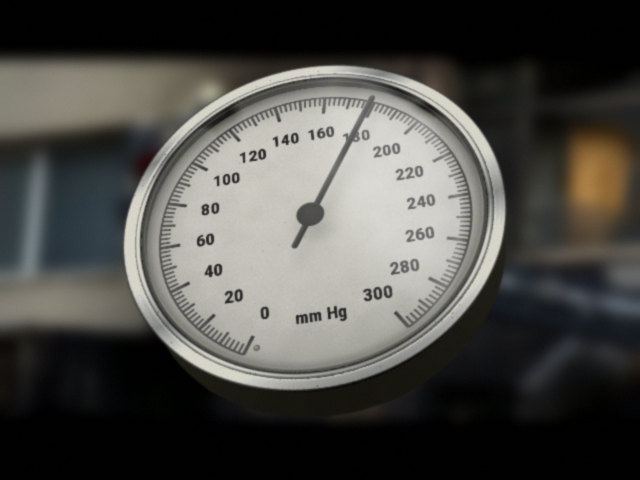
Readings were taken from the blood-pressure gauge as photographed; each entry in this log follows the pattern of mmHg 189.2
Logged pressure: mmHg 180
